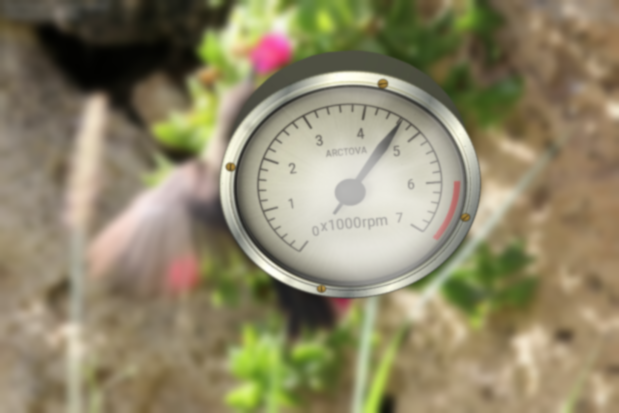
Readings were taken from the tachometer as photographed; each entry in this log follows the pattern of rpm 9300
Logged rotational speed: rpm 4600
